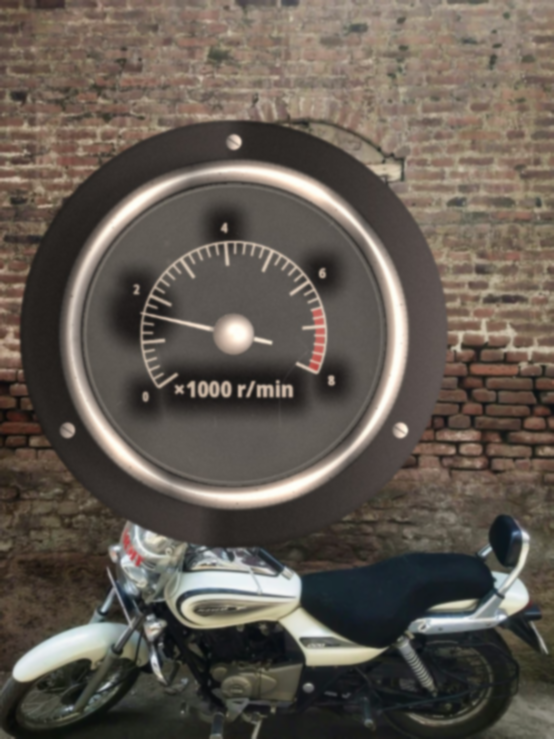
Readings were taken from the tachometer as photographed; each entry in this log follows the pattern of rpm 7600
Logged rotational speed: rpm 1600
